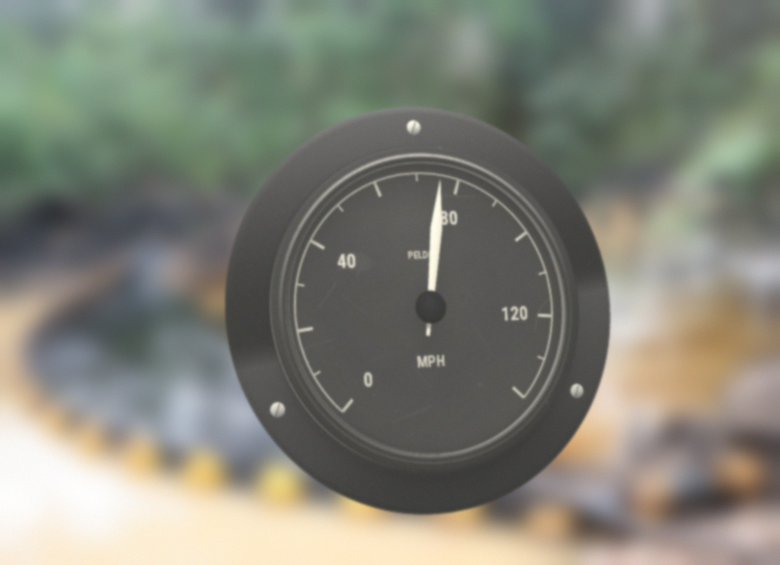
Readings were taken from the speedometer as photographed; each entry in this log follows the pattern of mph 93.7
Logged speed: mph 75
